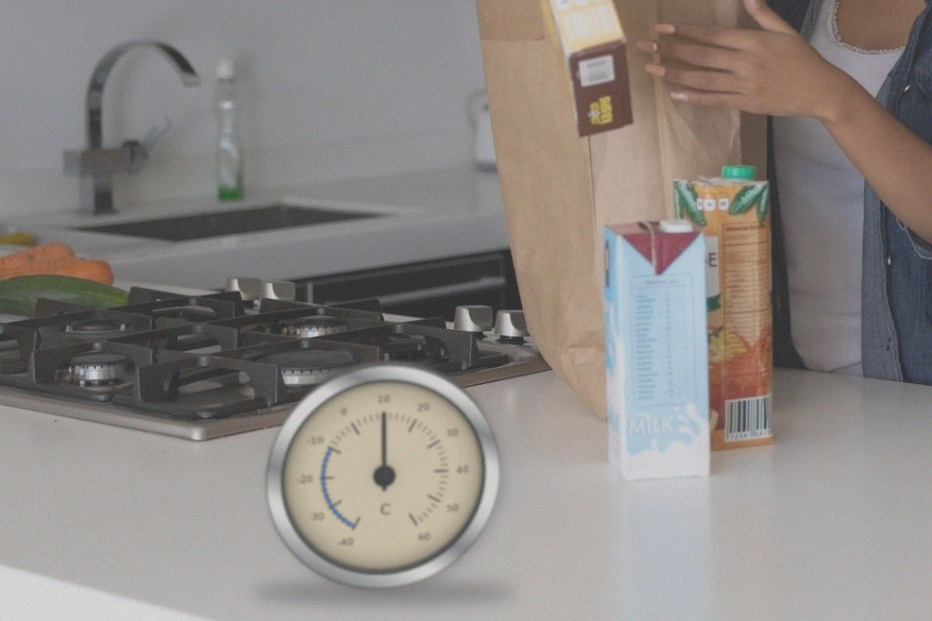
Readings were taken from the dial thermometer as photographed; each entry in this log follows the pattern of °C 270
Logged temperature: °C 10
